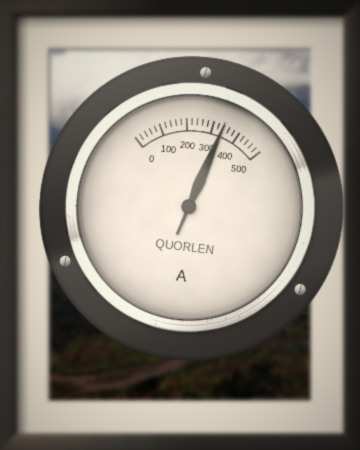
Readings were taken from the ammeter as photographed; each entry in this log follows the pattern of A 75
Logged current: A 340
